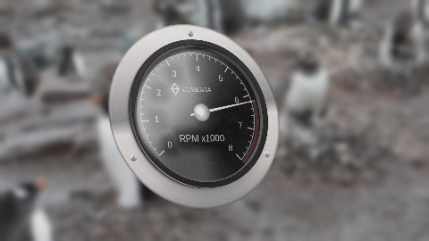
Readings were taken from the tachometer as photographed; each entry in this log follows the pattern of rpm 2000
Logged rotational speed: rpm 6200
